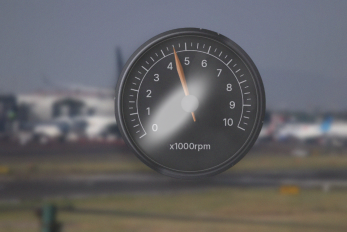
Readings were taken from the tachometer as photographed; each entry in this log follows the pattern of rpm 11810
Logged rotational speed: rpm 4500
